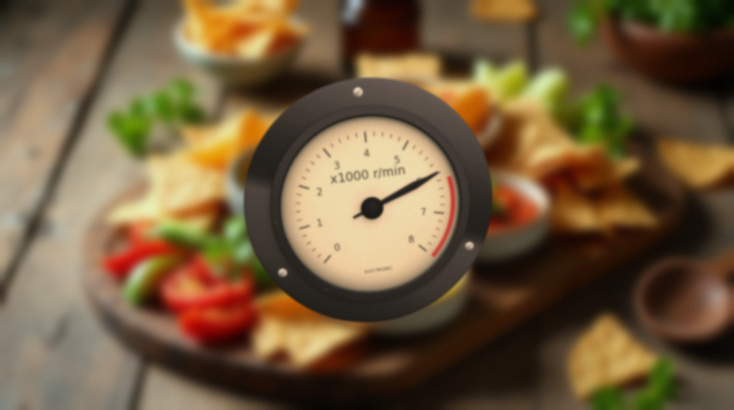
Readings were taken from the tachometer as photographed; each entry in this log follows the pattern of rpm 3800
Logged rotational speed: rpm 6000
